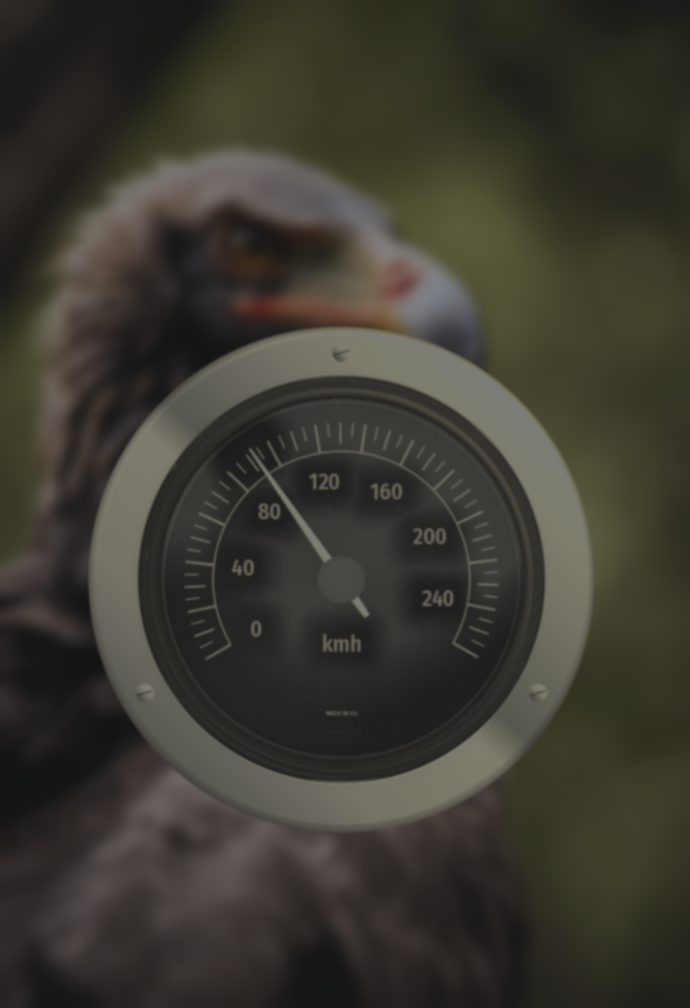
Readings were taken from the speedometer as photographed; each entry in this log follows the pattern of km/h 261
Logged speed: km/h 92.5
